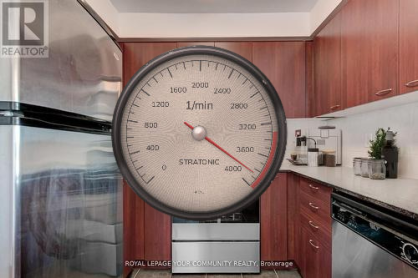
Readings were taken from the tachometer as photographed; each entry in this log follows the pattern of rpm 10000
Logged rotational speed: rpm 3850
